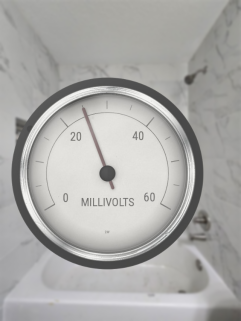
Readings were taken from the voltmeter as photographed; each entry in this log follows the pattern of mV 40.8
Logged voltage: mV 25
